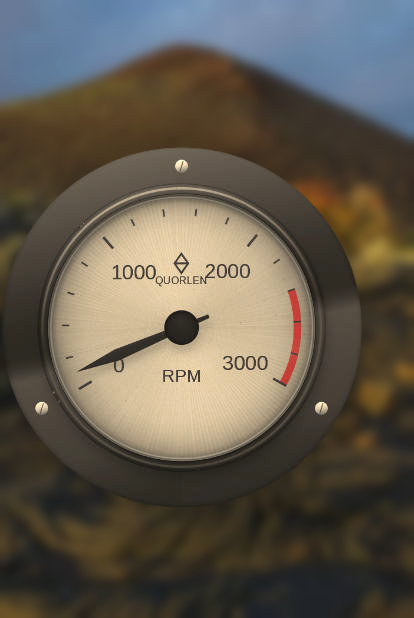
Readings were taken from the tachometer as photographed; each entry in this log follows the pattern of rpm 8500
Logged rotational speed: rpm 100
